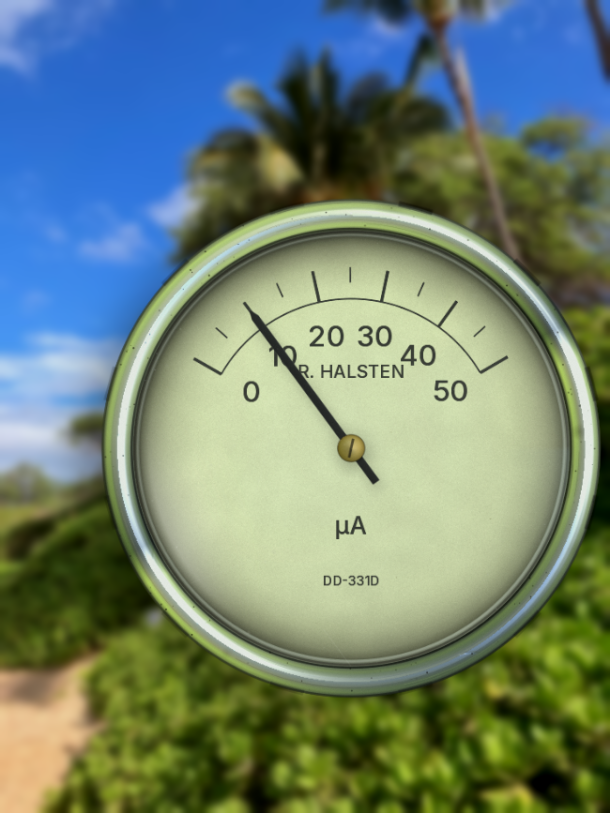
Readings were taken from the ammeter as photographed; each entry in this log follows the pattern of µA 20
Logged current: µA 10
